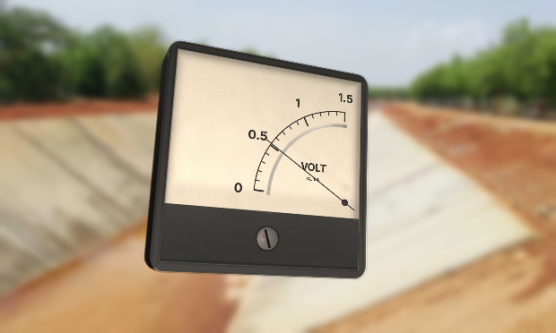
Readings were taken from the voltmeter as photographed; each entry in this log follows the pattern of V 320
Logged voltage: V 0.5
